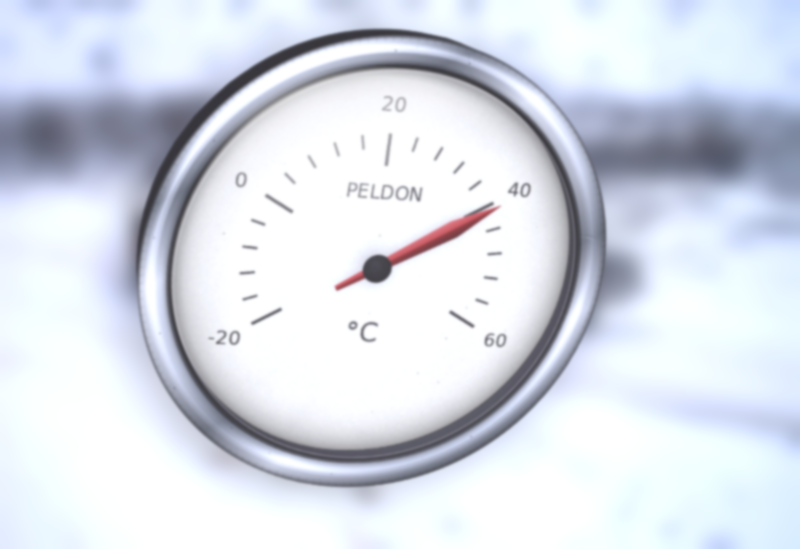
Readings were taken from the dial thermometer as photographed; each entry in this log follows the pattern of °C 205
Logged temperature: °C 40
